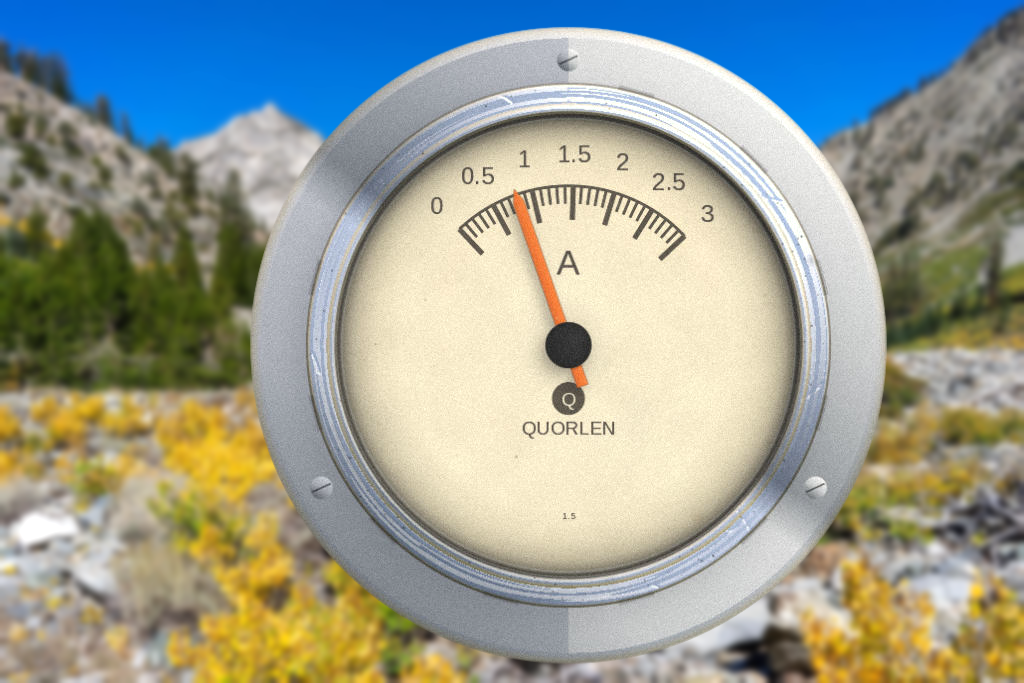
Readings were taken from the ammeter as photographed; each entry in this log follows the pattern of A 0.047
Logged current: A 0.8
